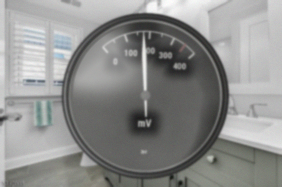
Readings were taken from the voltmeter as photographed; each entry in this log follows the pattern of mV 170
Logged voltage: mV 175
